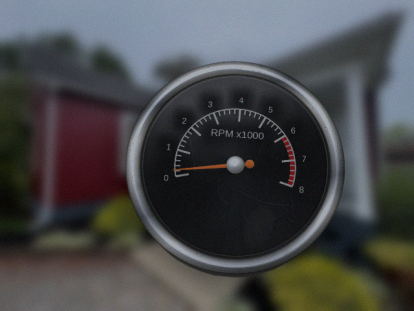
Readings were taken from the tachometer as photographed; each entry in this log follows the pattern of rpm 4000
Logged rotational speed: rpm 200
